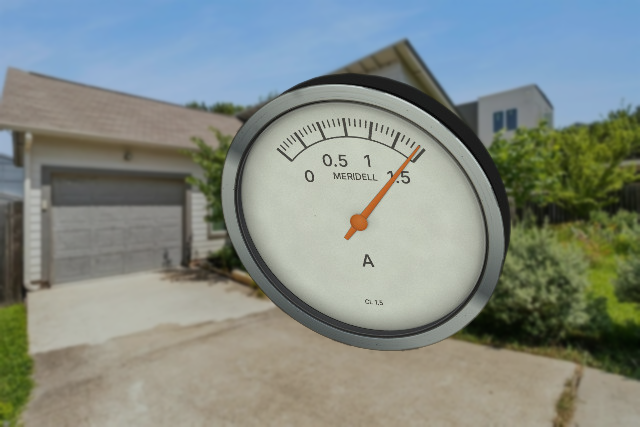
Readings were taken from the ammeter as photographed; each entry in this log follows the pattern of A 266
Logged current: A 1.45
